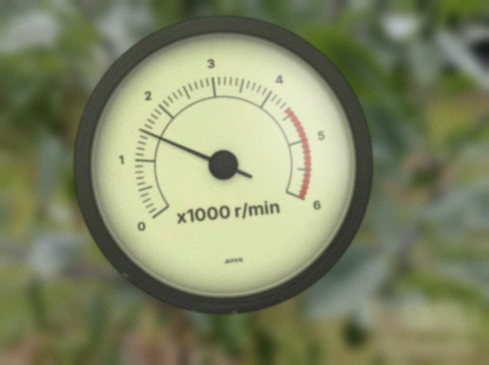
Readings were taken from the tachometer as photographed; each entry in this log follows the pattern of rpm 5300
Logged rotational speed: rpm 1500
